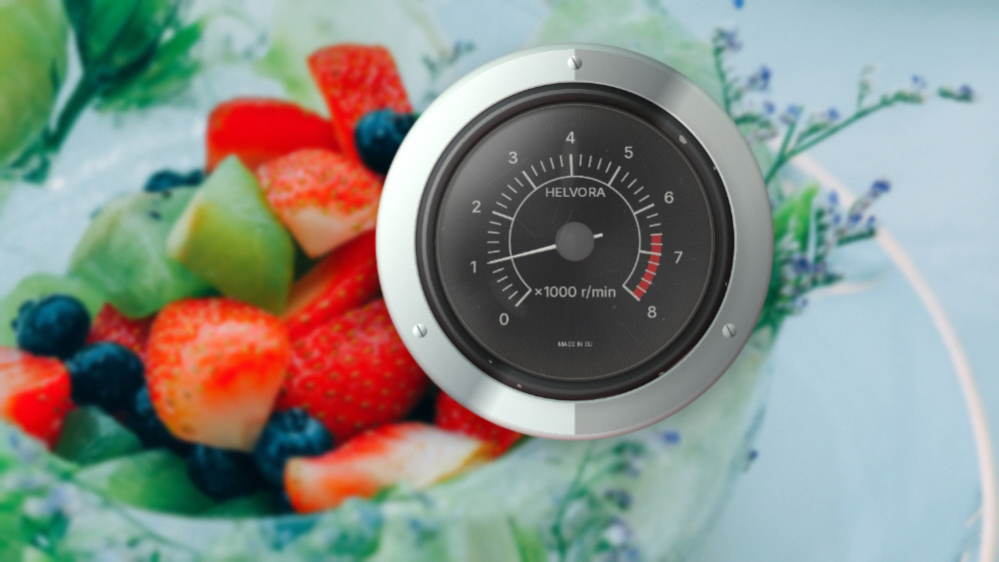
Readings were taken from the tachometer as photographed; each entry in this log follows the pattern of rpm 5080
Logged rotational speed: rpm 1000
